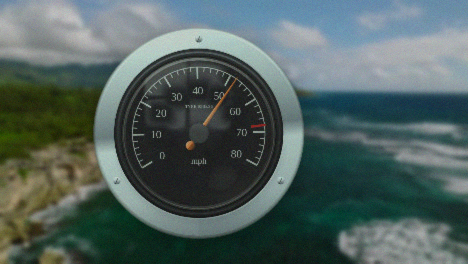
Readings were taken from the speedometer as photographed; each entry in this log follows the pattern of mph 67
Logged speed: mph 52
